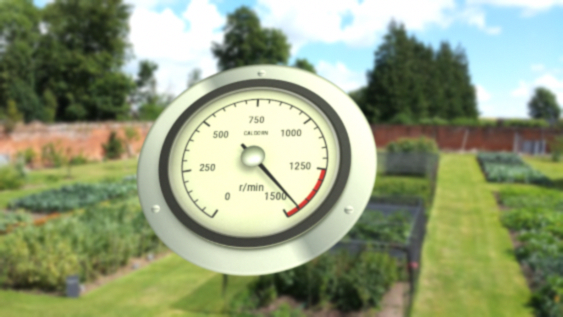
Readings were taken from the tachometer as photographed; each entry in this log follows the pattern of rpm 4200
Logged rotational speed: rpm 1450
